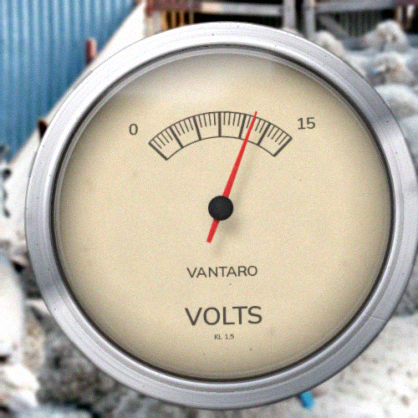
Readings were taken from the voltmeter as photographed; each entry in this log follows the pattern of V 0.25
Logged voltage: V 11
